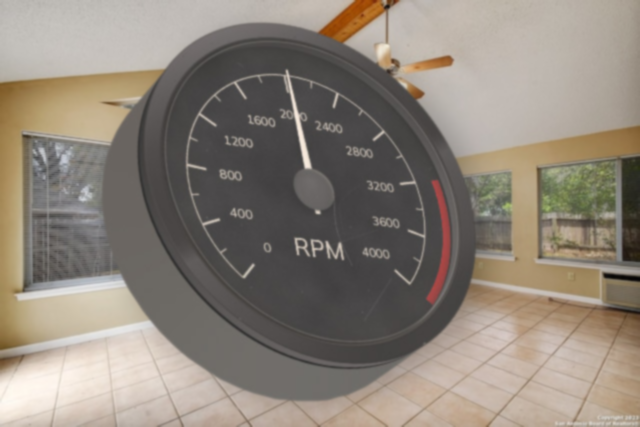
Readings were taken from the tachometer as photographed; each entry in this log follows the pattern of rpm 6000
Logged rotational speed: rpm 2000
